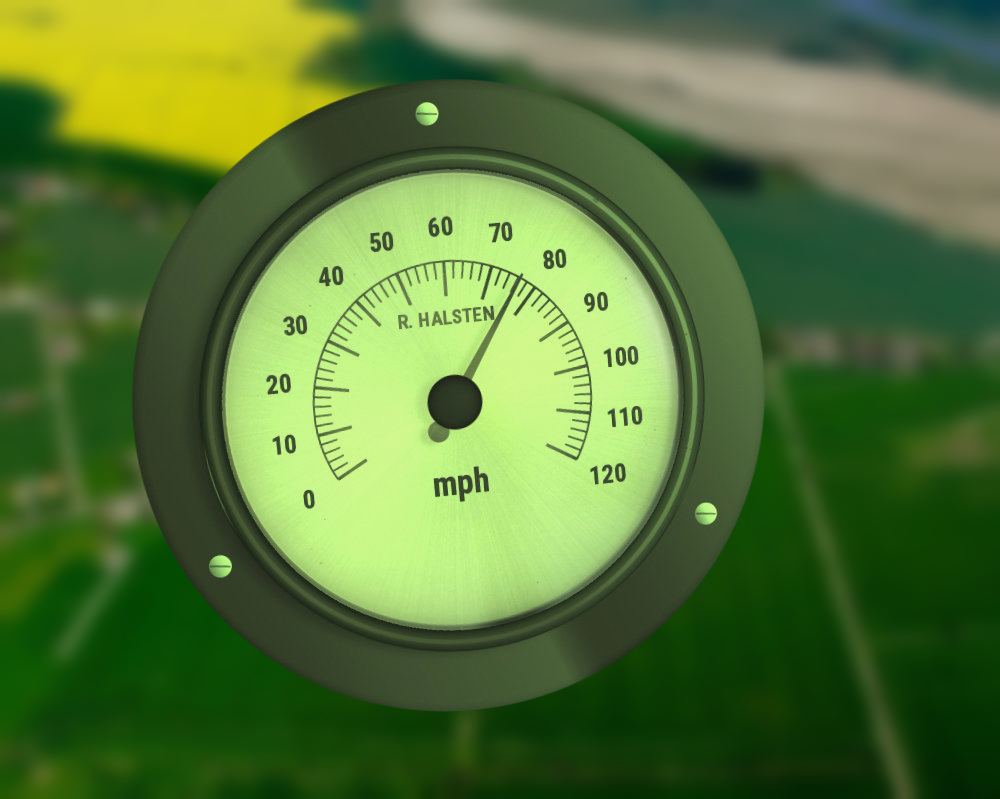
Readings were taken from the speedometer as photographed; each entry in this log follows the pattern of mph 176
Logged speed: mph 76
